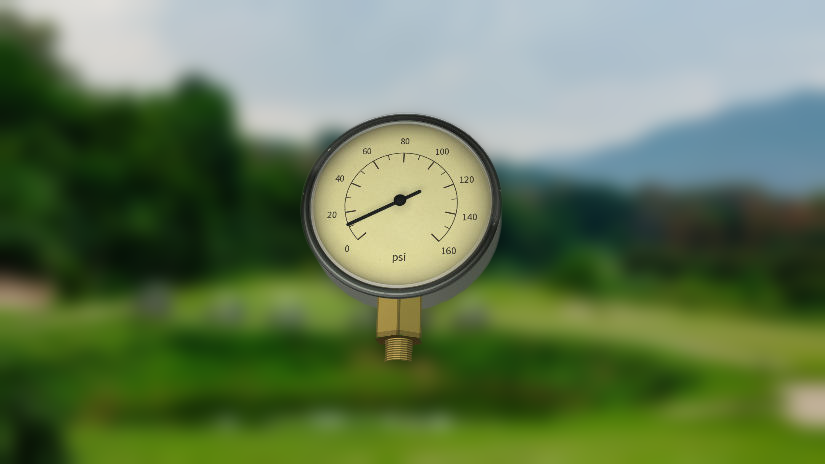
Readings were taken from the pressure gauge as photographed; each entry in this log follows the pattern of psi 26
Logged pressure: psi 10
